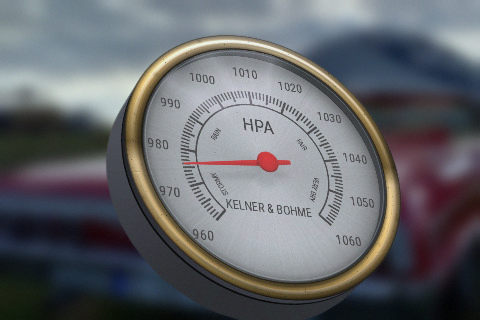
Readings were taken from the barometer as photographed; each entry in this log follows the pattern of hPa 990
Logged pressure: hPa 975
